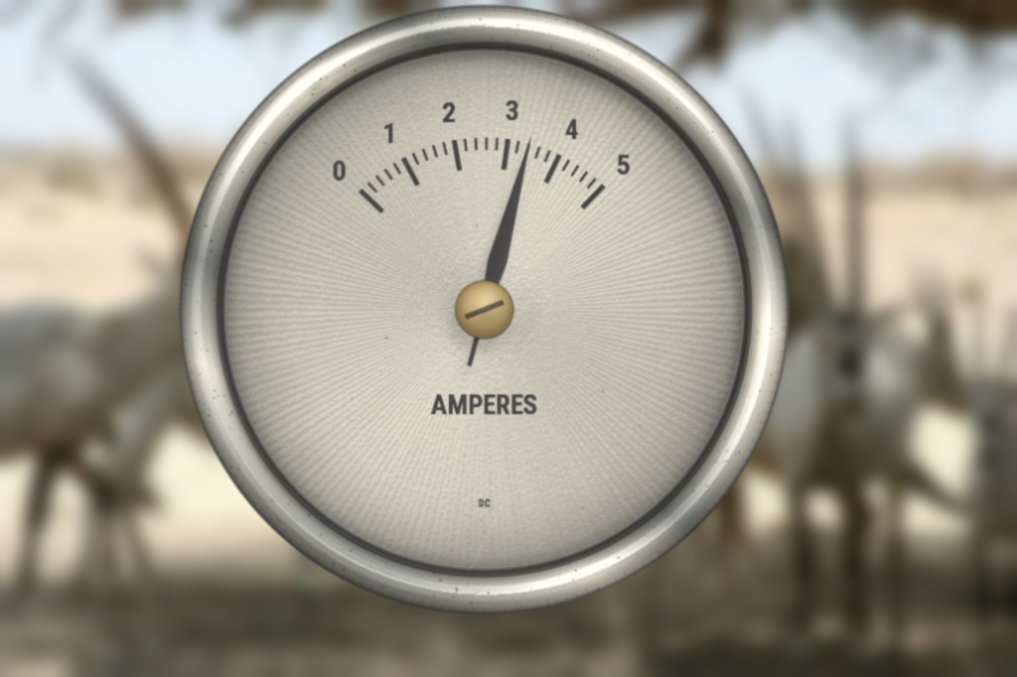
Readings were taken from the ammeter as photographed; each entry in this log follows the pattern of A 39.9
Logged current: A 3.4
